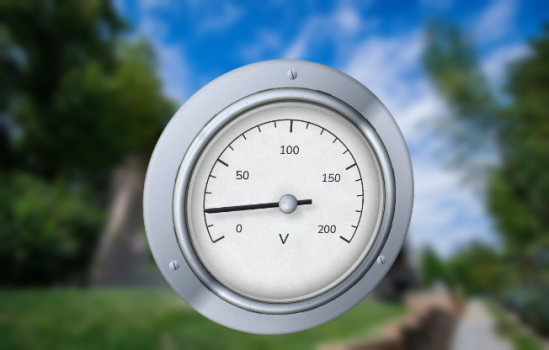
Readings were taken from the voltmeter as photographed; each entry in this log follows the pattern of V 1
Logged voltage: V 20
